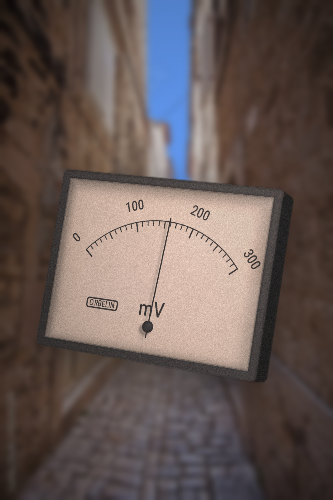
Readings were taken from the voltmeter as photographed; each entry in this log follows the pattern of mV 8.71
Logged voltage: mV 160
